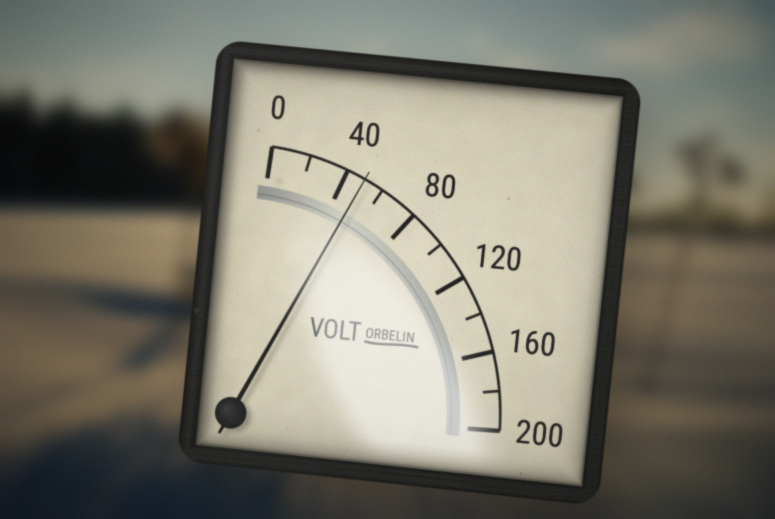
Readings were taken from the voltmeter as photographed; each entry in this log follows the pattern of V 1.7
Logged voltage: V 50
